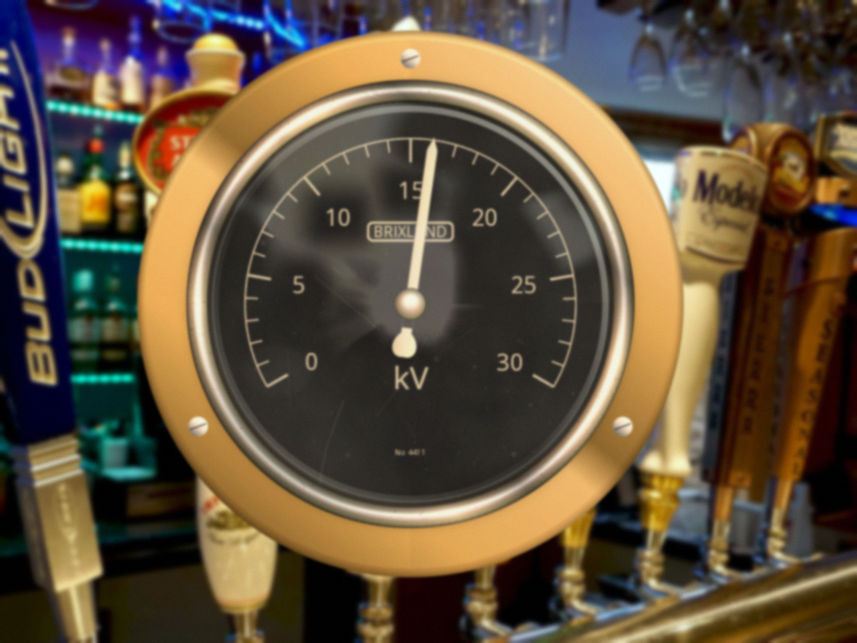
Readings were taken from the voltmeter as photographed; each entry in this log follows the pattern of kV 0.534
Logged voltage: kV 16
